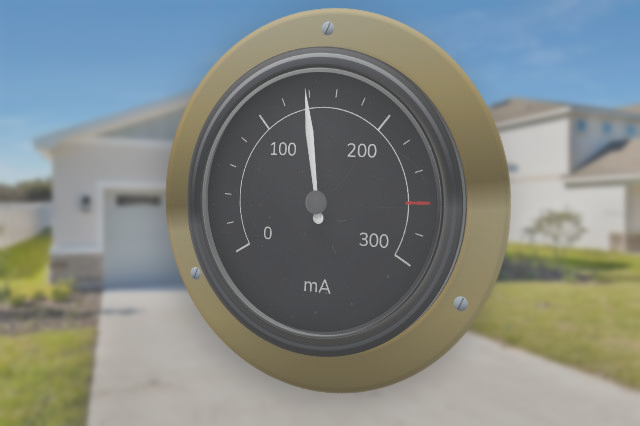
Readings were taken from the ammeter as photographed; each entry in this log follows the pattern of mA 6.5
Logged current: mA 140
